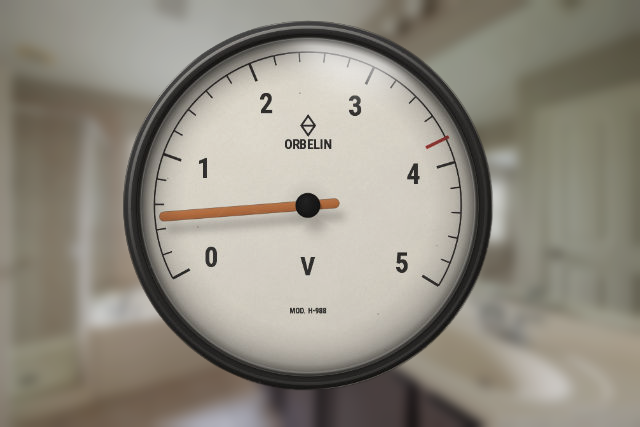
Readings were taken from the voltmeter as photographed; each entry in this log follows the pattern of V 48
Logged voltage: V 0.5
